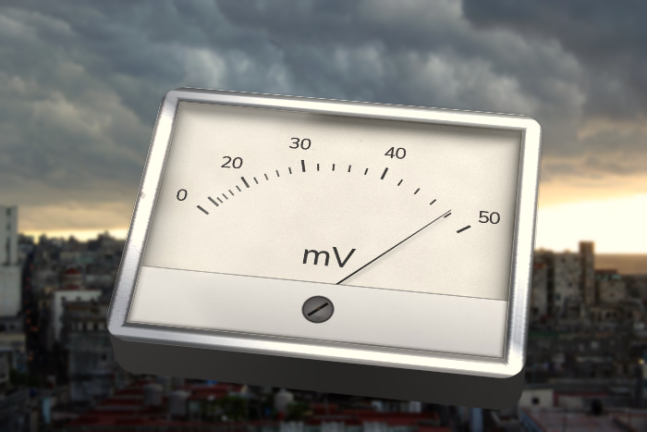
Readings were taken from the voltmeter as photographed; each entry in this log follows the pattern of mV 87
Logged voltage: mV 48
